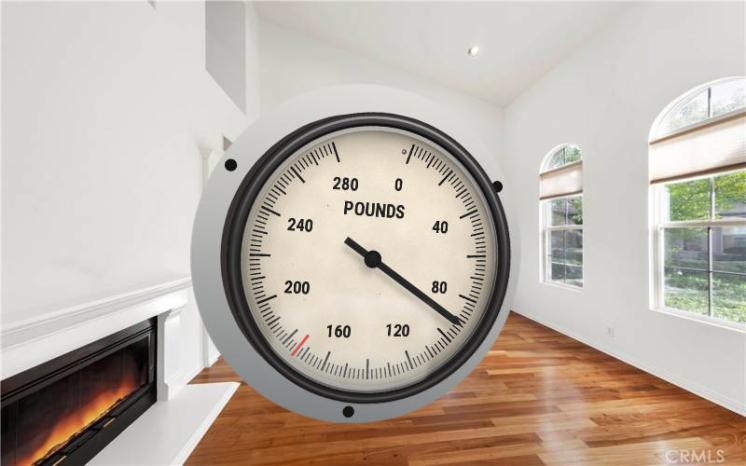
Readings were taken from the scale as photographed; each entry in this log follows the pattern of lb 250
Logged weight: lb 92
